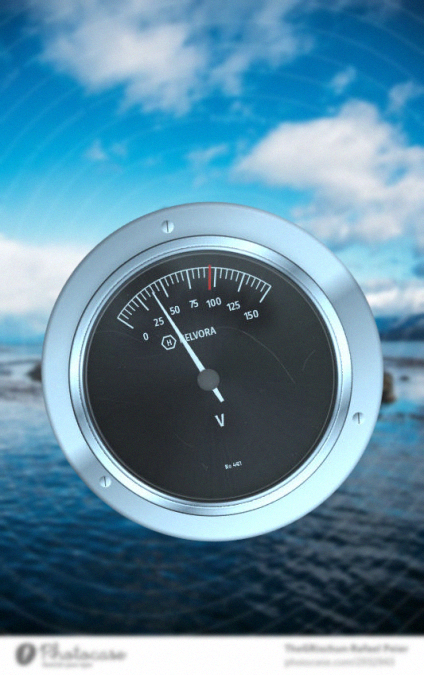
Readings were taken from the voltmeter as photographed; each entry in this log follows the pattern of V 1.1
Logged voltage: V 40
